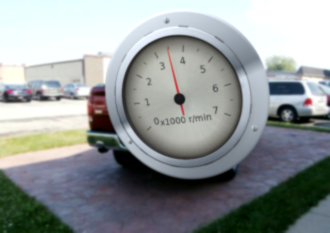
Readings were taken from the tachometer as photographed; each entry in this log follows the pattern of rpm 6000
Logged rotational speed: rpm 3500
